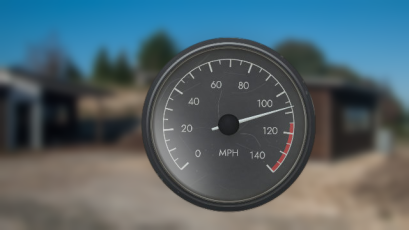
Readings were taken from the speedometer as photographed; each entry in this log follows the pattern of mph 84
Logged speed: mph 107.5
